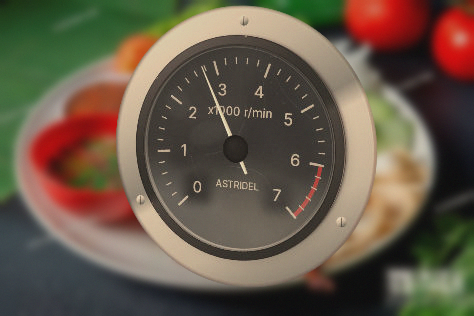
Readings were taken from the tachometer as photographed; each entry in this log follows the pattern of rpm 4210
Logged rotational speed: rpm 2800
